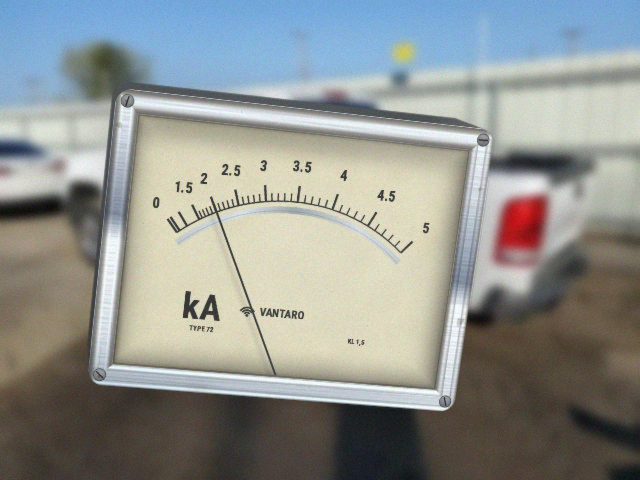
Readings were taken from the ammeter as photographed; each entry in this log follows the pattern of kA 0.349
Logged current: kA 2
